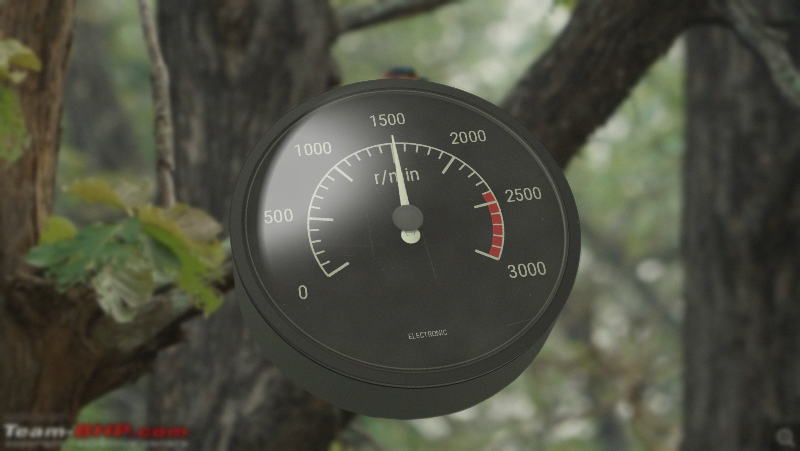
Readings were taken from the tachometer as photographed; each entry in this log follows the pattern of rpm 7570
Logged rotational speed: rpm 1500
